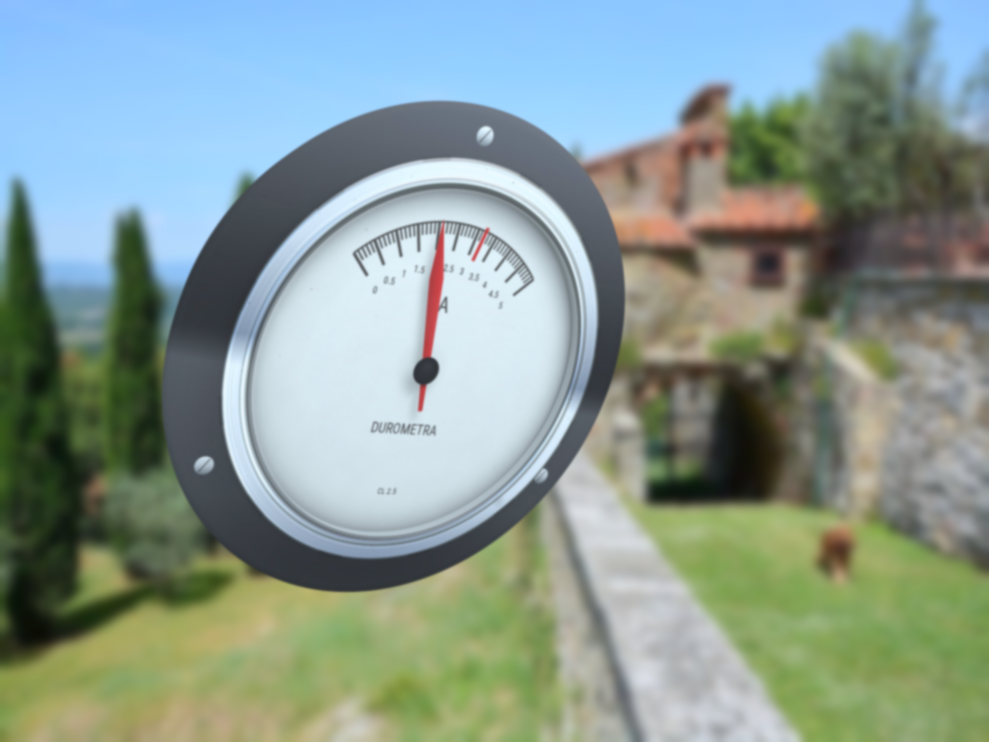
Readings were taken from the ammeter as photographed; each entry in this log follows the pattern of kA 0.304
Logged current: kA 2
